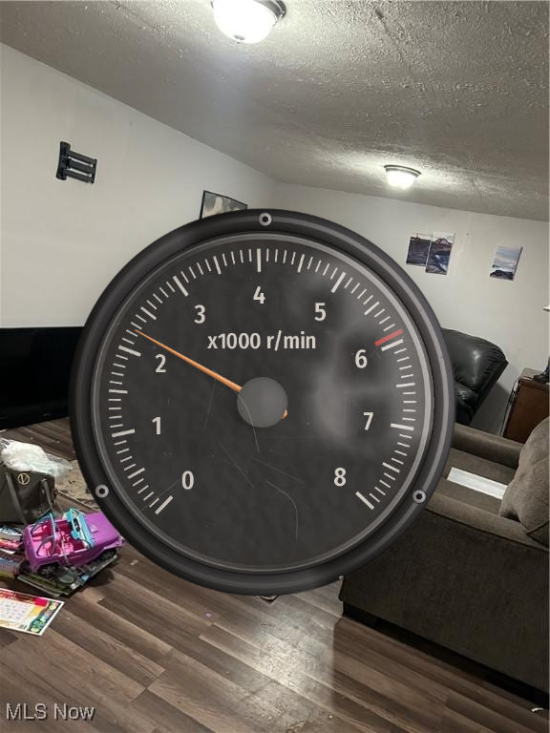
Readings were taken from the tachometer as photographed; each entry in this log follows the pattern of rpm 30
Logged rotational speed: rpm 2250
